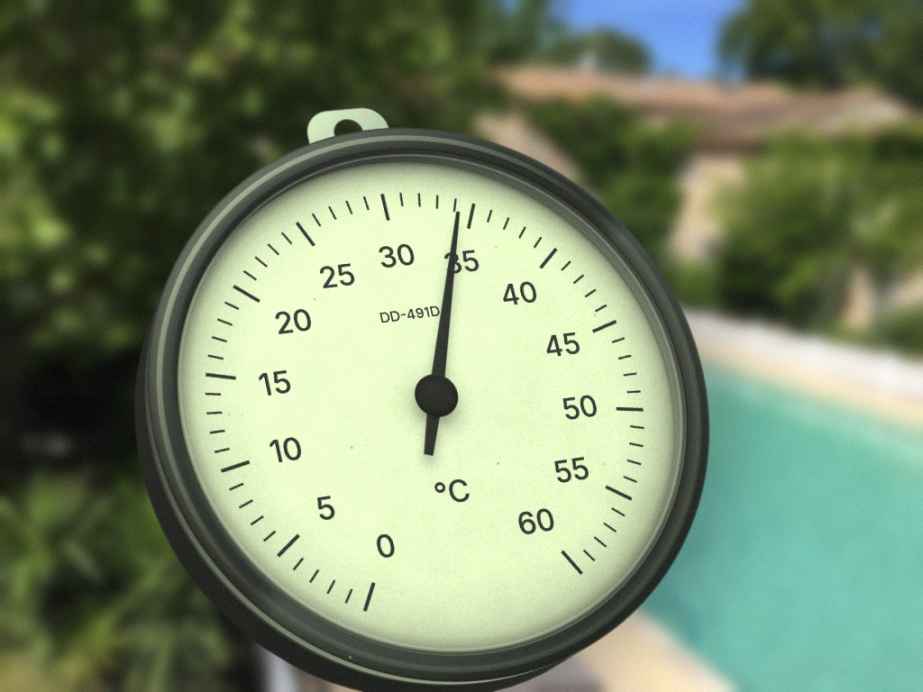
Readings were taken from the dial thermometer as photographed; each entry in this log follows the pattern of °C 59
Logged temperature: °C 34
